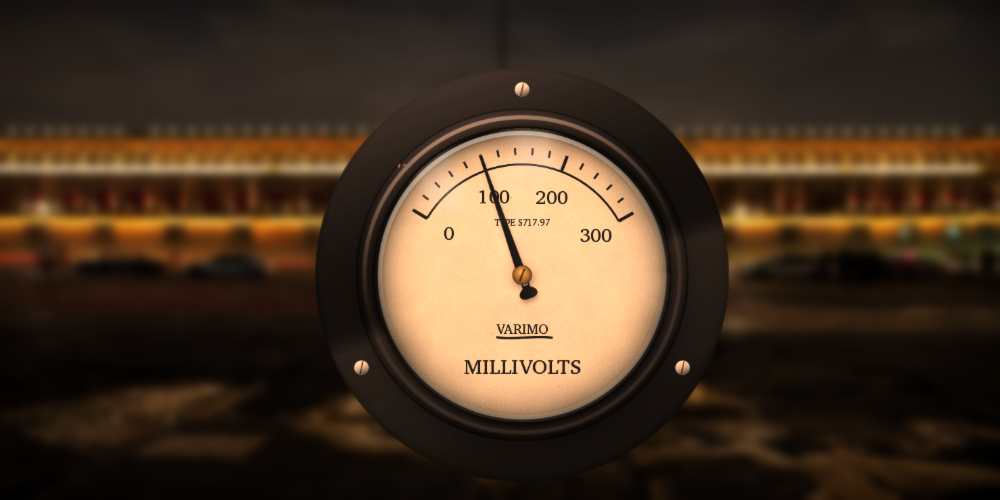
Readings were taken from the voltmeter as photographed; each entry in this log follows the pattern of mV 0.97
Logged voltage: mV 100
